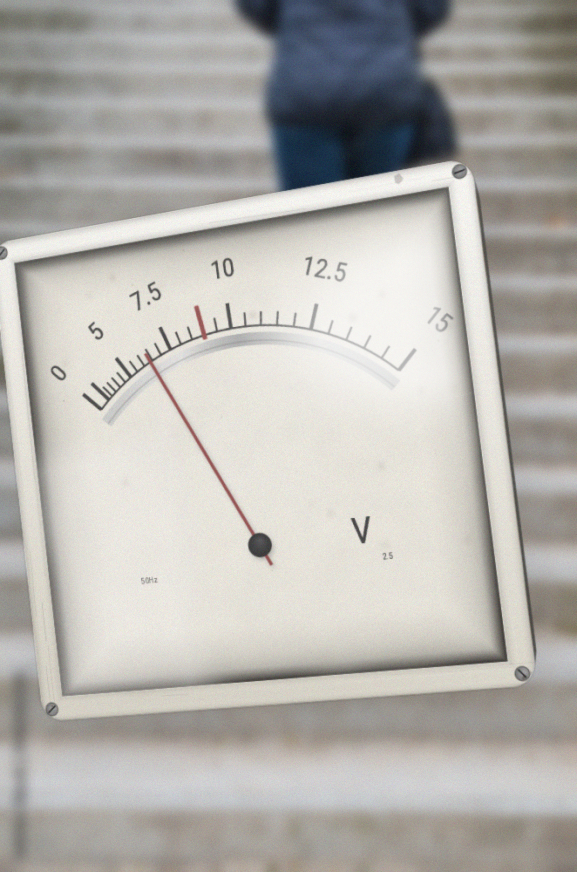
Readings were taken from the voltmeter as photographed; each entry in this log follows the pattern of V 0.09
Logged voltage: V 6.5
